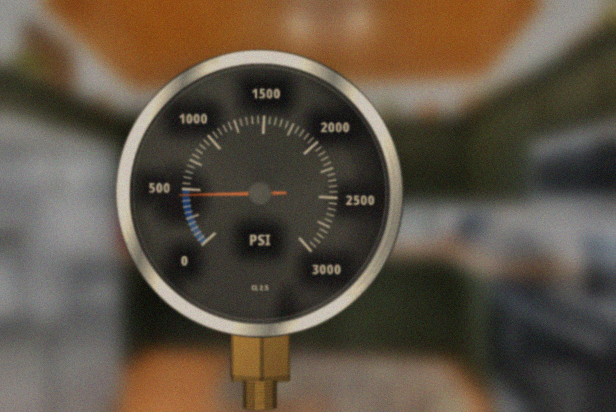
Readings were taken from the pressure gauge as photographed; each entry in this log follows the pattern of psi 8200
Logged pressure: psi 450
